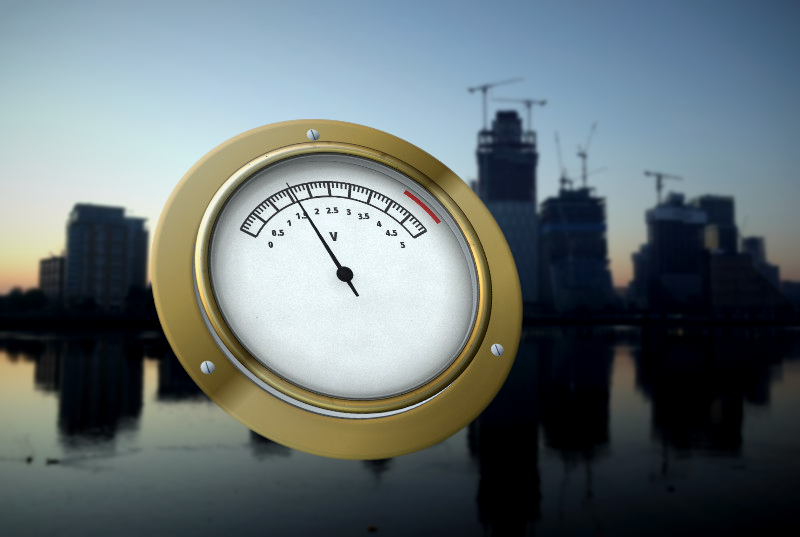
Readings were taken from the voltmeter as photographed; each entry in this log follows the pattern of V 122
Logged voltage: V 1.5
